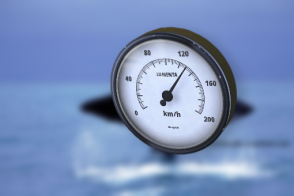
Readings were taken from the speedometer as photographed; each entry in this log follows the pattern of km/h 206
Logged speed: km/h 130
